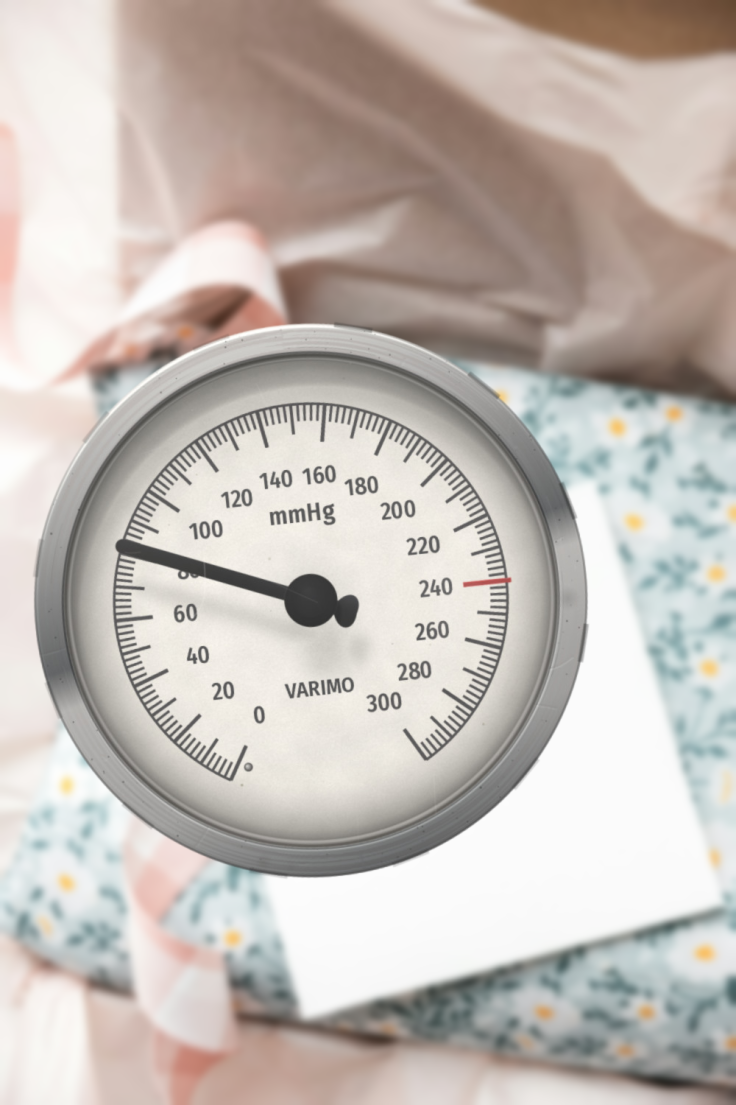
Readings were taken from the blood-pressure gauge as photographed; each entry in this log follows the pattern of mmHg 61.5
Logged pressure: mmHg 82
